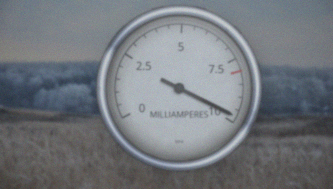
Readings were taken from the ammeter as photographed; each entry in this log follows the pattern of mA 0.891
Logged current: mA 9.75
